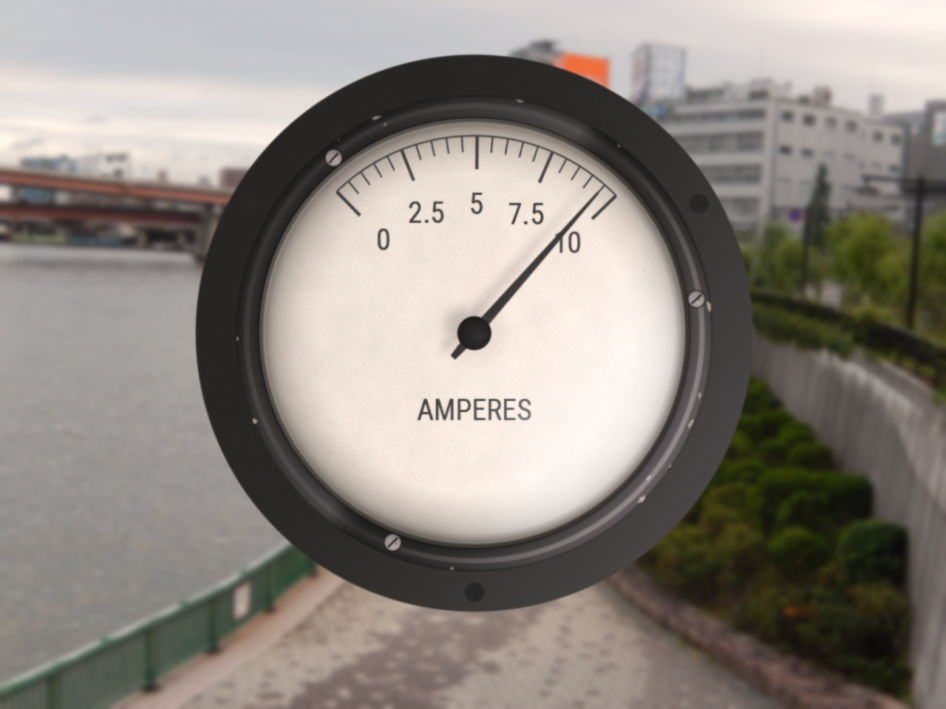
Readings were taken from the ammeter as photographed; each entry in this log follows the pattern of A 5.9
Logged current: A 9.5
